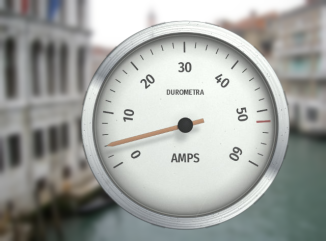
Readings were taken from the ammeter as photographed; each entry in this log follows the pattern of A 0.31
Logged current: A 4
